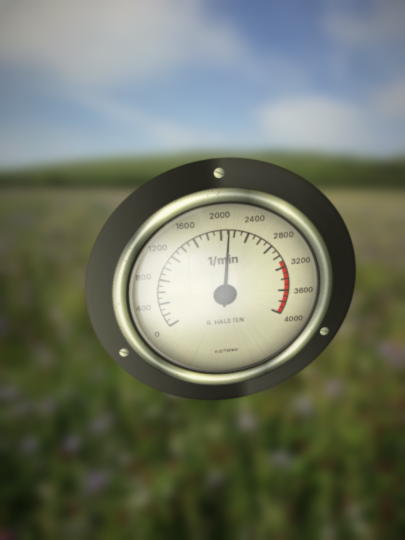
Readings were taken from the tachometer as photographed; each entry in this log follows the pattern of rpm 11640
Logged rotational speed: rpm 2100
